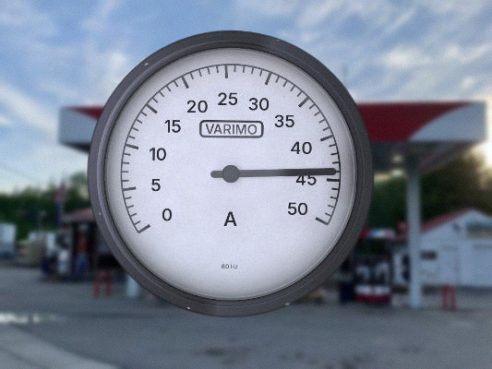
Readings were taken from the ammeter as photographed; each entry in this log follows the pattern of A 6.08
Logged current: A 44
